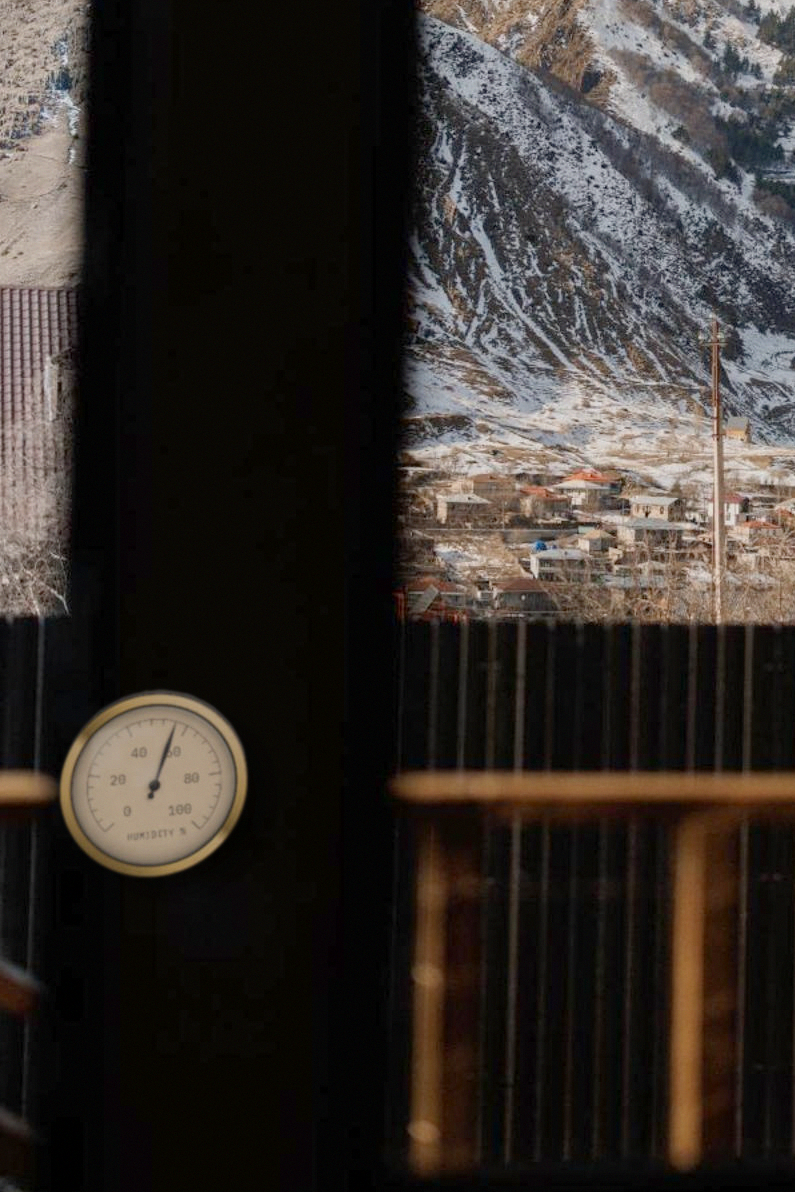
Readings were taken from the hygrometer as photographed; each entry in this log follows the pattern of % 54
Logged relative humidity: % 56
